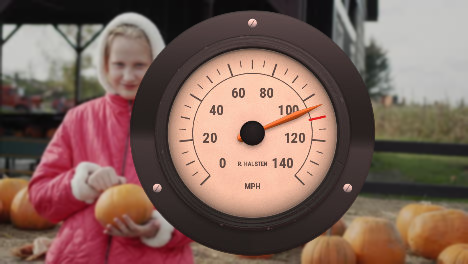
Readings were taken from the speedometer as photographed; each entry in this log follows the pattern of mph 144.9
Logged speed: mph 105
